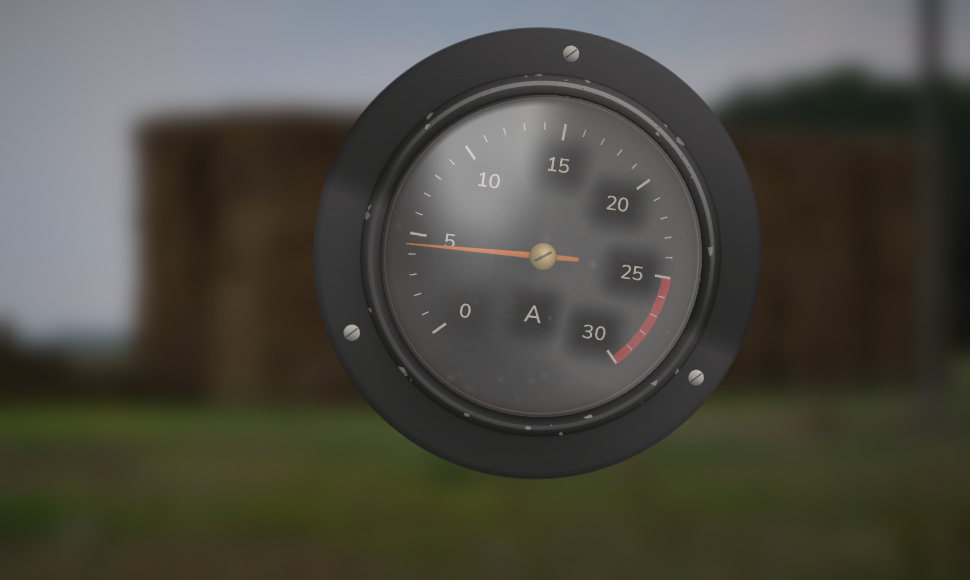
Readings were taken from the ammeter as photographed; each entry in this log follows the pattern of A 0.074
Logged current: A 4.5
